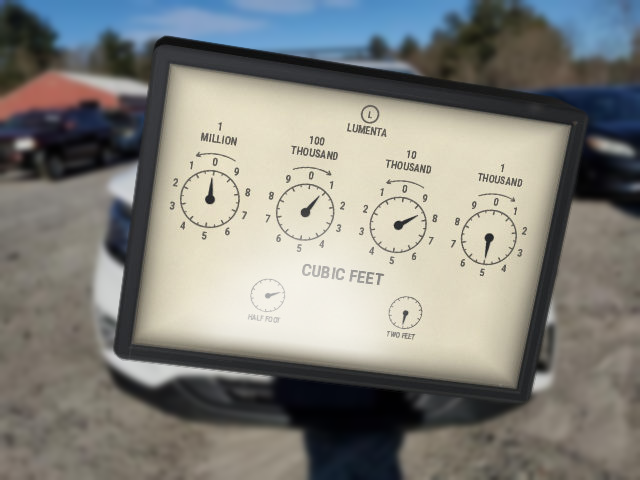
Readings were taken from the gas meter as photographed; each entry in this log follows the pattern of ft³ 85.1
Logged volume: ft³ 8500
